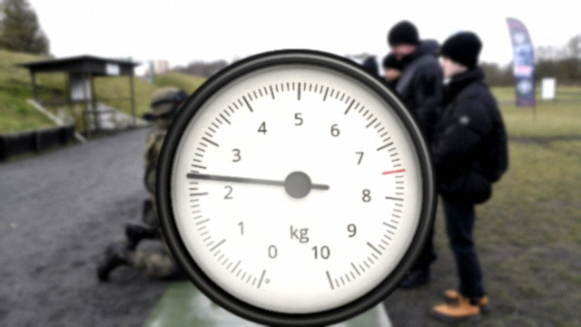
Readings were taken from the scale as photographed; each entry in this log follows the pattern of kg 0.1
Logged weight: kg 2.3
